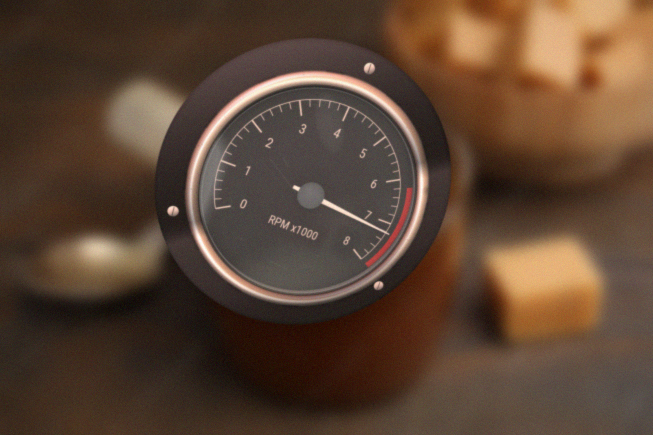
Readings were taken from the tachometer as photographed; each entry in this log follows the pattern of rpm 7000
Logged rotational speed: rpm 7200
